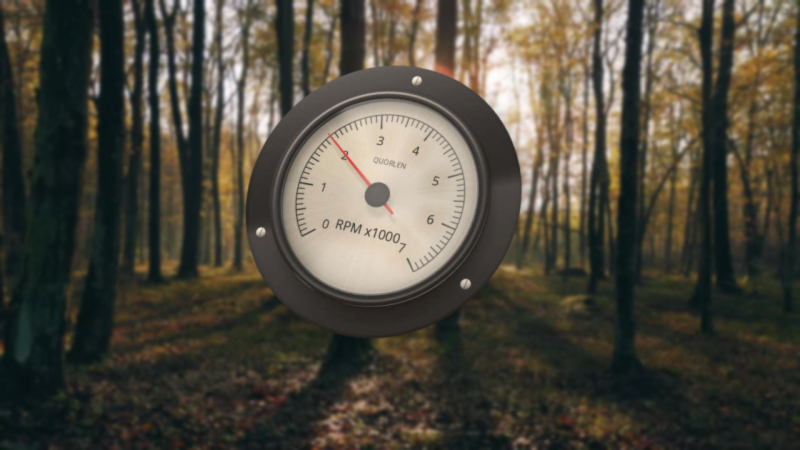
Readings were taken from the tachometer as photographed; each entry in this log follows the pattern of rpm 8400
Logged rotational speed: rpm 2000
